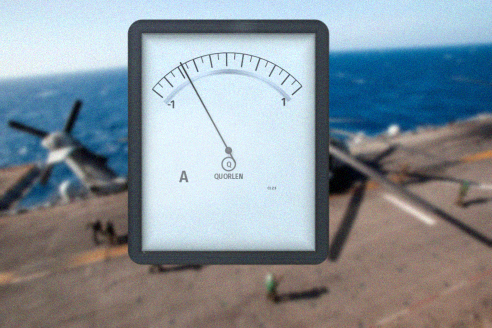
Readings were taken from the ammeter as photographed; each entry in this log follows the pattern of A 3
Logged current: A -0.55
